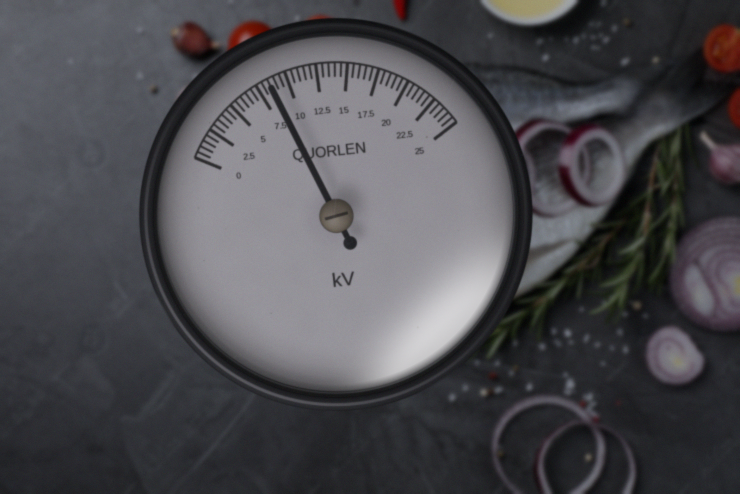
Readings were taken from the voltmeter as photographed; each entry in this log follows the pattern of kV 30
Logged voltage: kV 8.5
